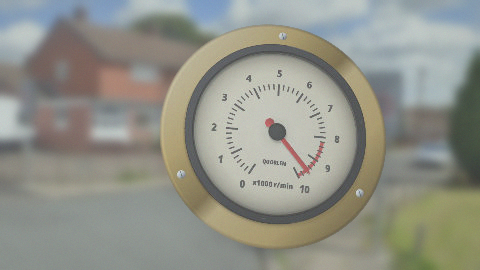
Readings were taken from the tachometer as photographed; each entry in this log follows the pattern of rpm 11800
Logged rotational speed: rpm 9600
